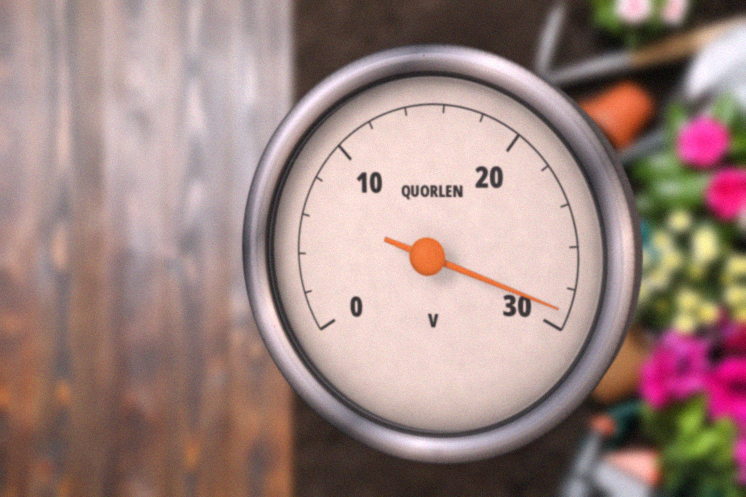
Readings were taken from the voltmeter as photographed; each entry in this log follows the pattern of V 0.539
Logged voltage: V 29
